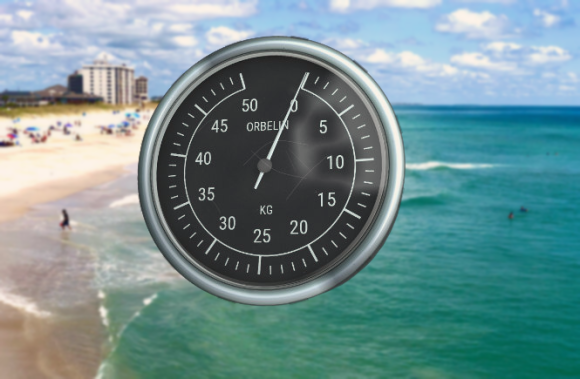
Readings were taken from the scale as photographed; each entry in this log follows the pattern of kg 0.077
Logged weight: kg 0
